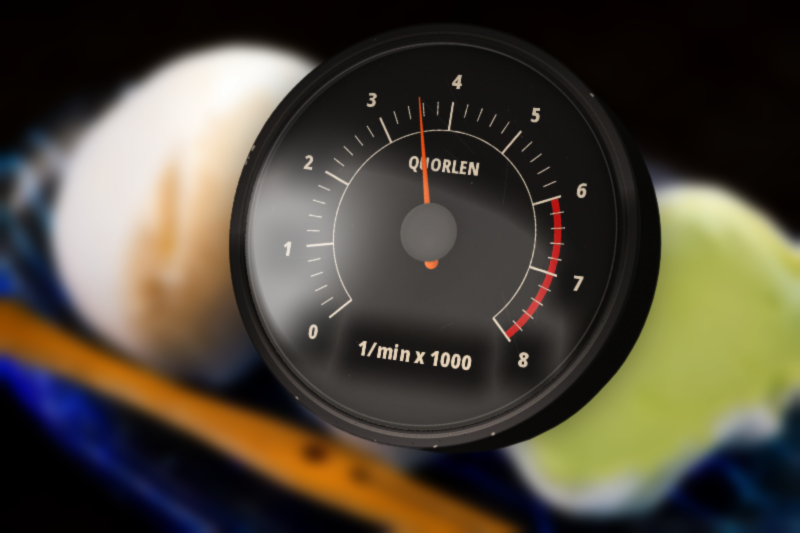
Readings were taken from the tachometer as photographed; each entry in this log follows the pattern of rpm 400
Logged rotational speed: rpm 3600
